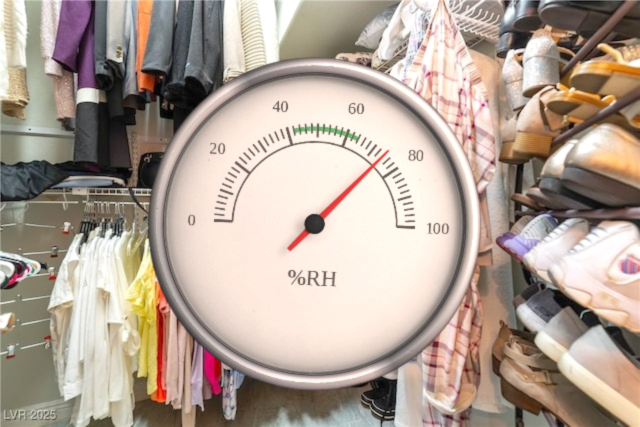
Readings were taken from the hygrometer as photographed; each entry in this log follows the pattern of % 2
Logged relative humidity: % 74
